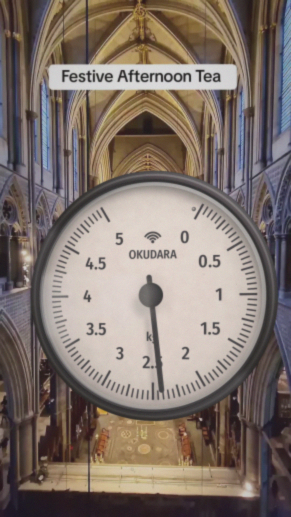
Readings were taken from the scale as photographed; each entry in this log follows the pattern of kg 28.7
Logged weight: kg 2.4
